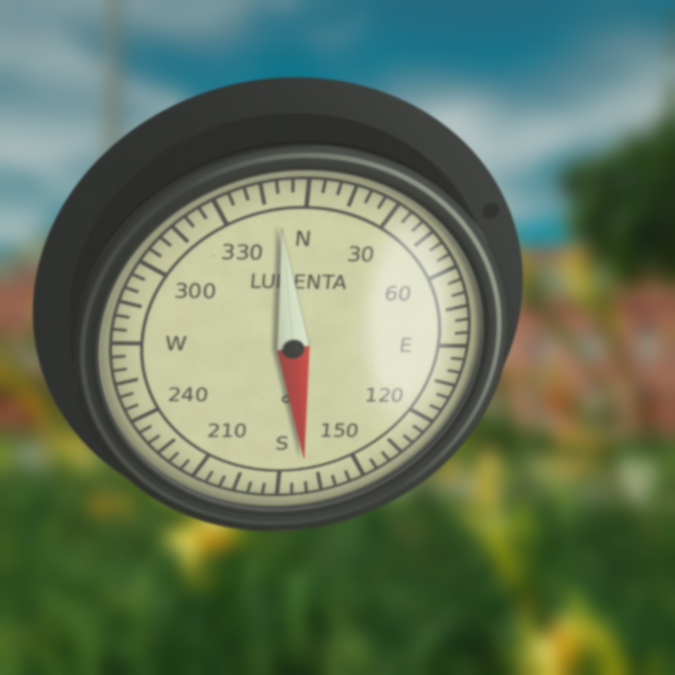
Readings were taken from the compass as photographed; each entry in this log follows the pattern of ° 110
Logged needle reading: ° 170
